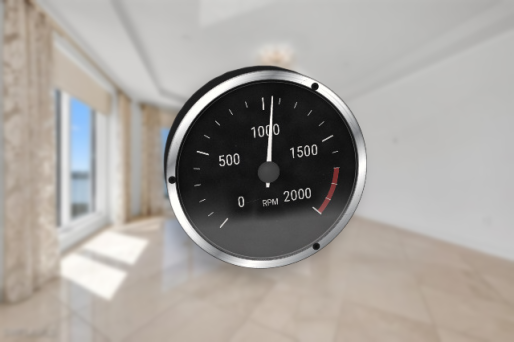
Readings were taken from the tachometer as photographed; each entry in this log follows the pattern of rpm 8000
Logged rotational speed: rpm 1050
